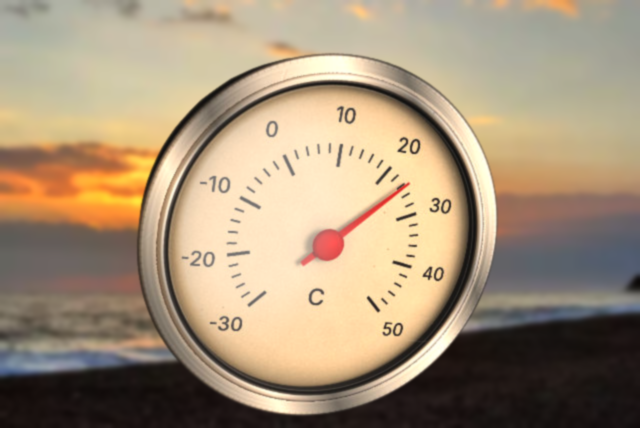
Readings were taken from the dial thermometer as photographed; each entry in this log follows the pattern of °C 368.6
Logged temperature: °C 24
